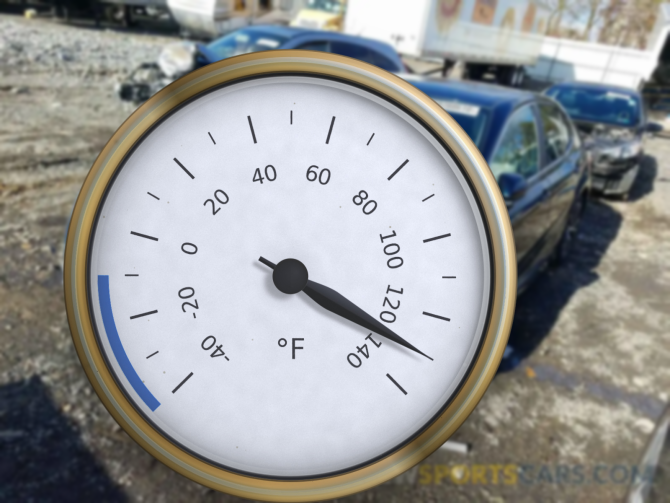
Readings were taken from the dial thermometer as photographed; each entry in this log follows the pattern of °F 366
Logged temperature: °F 130
